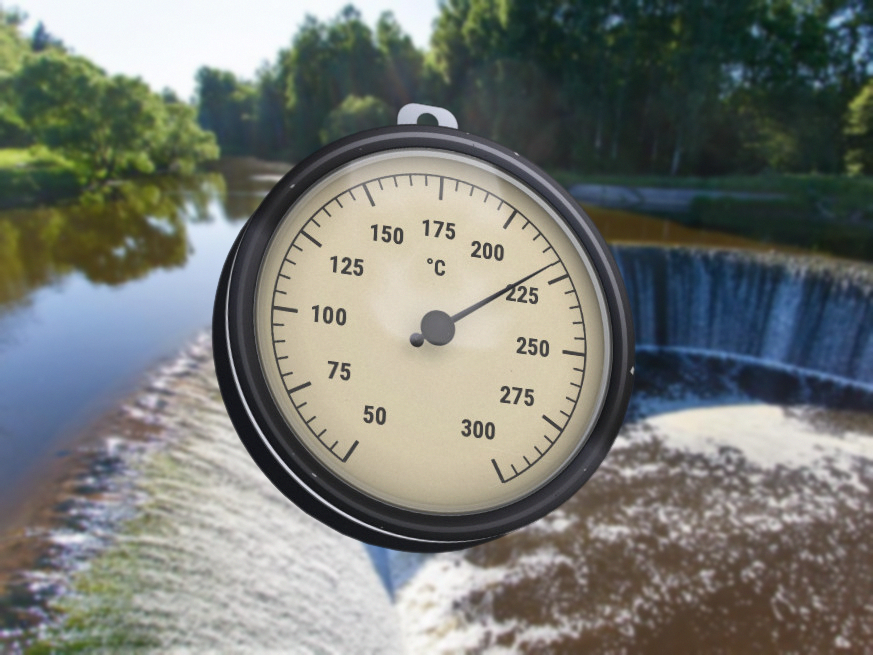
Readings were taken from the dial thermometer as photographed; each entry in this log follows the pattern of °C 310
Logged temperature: °C 220
